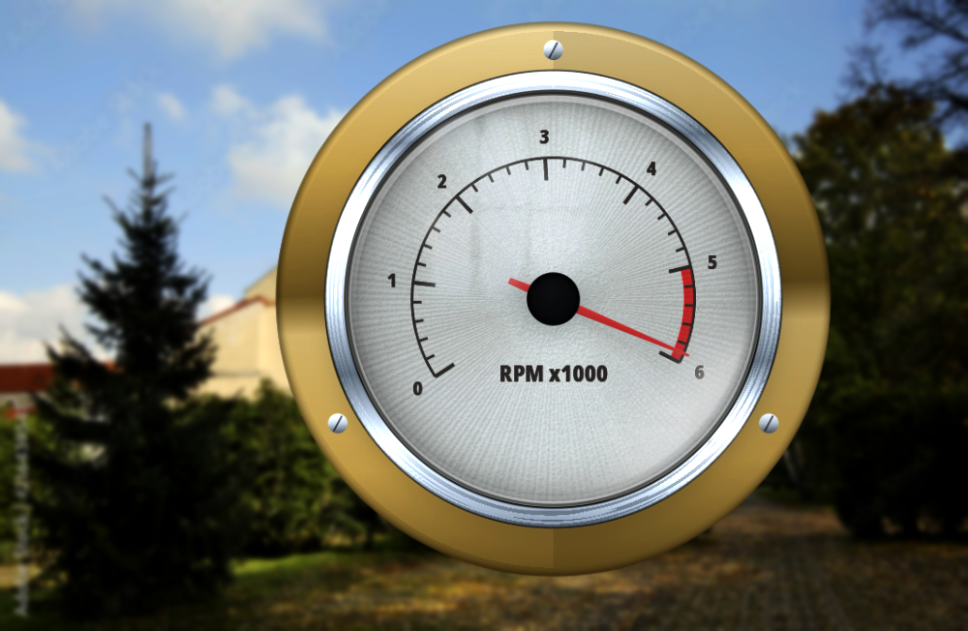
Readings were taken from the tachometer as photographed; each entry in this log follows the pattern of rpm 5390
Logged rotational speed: rpm 5900
